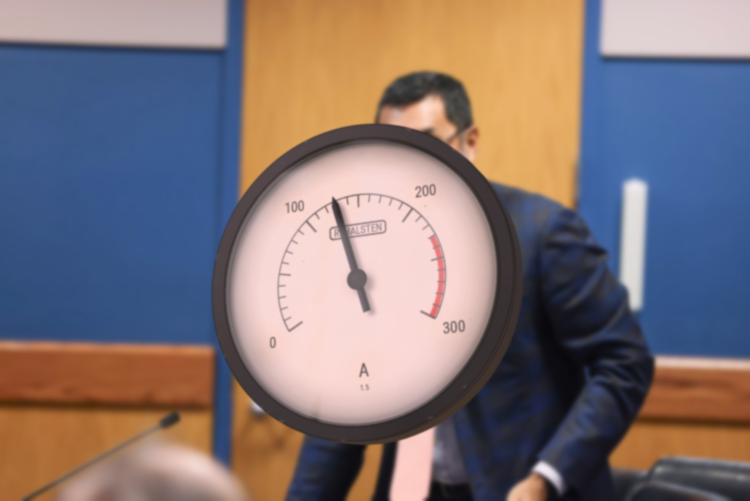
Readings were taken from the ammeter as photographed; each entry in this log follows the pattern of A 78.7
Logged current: A 130
